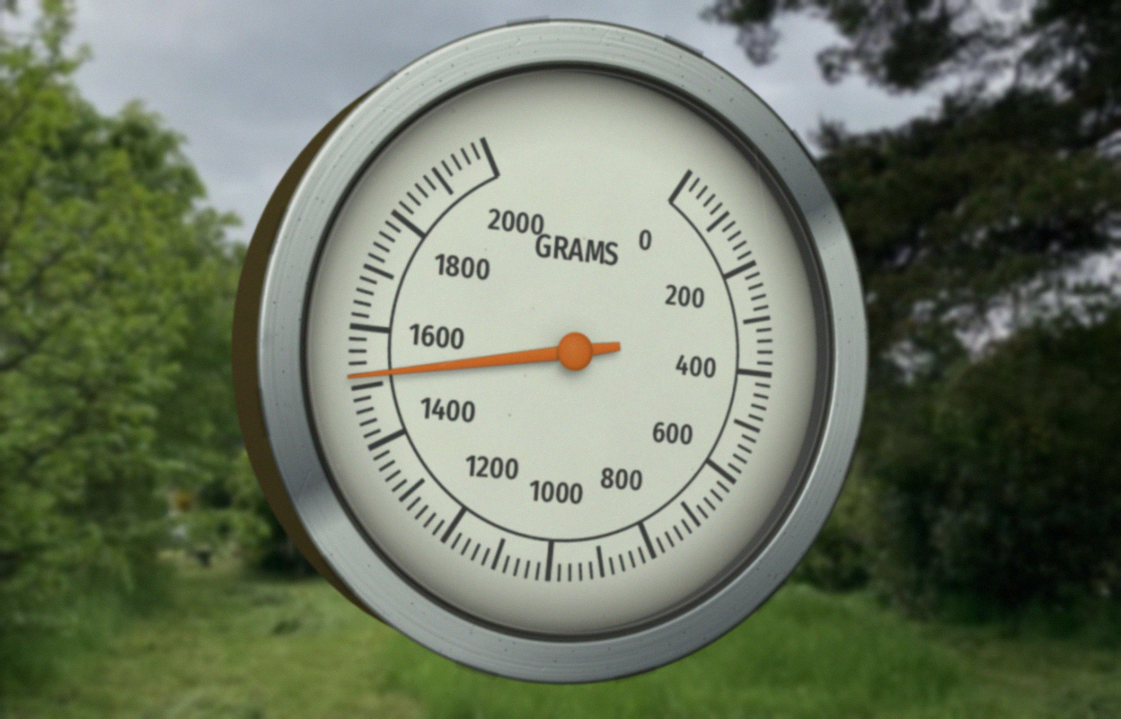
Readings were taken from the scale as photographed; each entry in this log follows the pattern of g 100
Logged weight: g 1520
